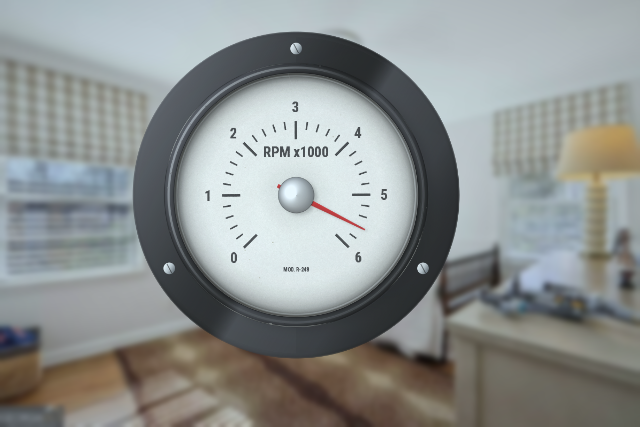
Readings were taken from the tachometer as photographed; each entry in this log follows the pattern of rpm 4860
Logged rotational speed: rpm 5600
